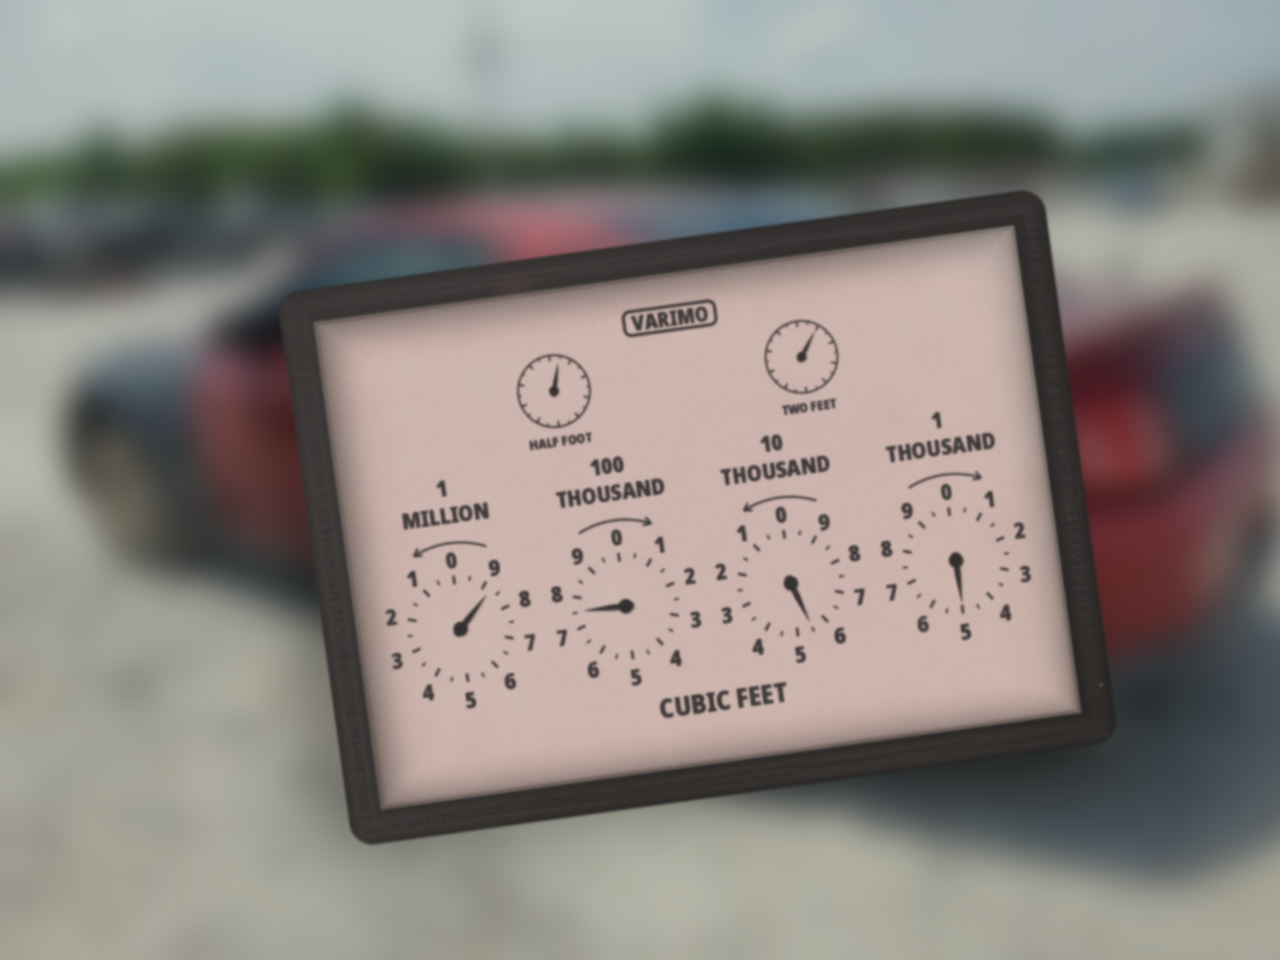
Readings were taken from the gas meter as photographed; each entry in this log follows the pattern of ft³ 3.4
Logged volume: ft³ 875500
